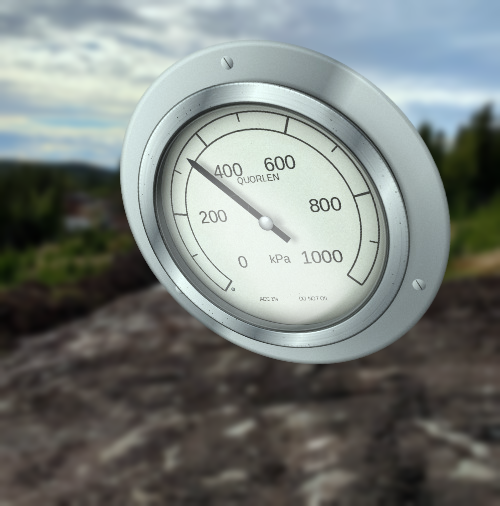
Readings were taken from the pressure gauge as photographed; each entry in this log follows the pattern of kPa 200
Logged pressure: kPa 350
